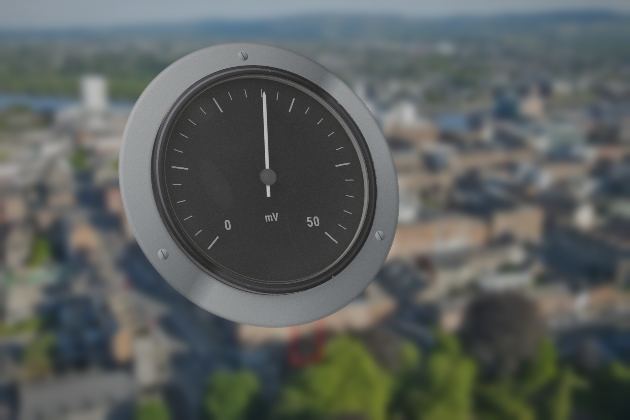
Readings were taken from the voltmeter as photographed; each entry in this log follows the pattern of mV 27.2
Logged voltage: mV 26
